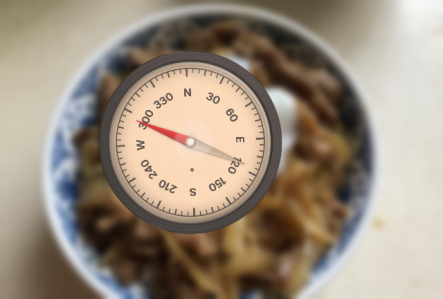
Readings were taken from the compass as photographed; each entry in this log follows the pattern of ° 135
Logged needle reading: ° 295
